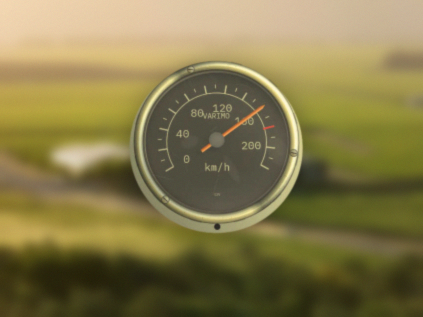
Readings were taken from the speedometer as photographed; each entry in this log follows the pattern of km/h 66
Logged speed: km/h 160
